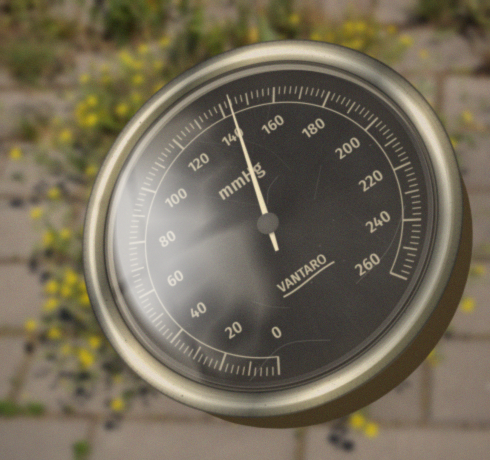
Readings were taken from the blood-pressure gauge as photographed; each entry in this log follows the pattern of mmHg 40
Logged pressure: mmHg 144
